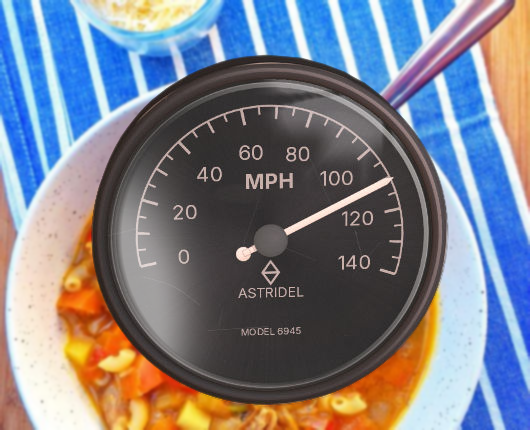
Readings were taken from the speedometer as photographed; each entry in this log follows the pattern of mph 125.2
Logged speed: mph 110
